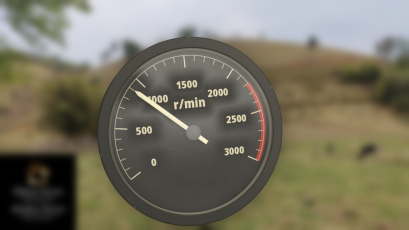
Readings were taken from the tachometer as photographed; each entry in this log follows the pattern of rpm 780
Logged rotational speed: rpm 900
